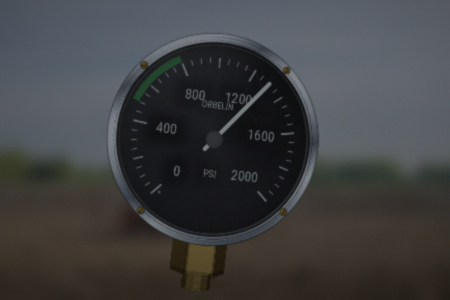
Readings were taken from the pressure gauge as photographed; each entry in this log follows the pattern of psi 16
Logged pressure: psi 1300
